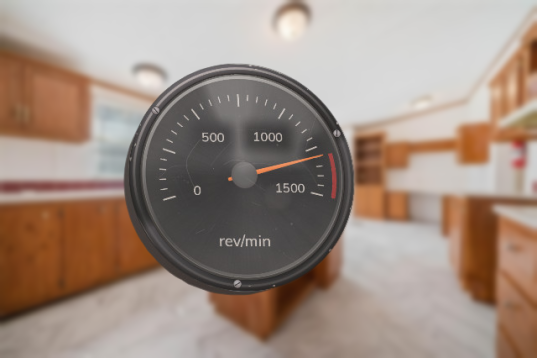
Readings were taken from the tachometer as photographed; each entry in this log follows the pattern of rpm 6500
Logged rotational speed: rpm 1300
